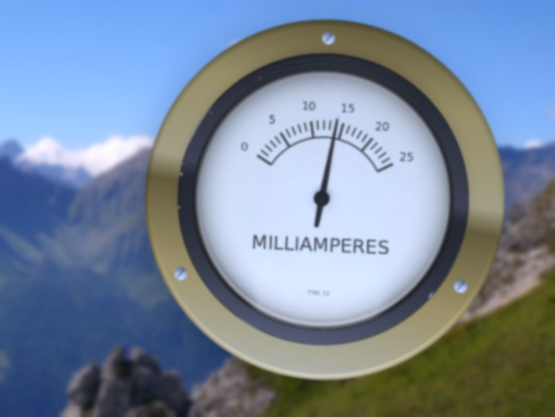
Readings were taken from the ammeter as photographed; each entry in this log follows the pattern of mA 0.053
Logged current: mA 14
